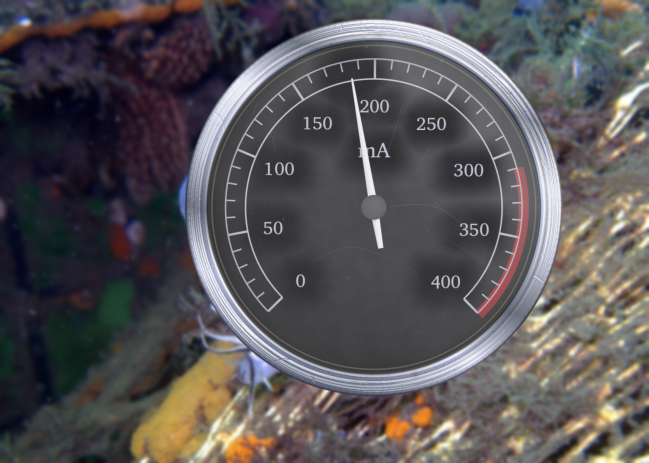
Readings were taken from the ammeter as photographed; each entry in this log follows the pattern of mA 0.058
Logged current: mA 185
